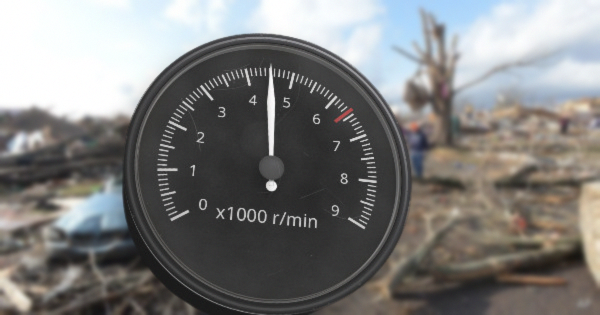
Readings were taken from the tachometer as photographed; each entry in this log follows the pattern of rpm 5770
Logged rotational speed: rpm 4500
